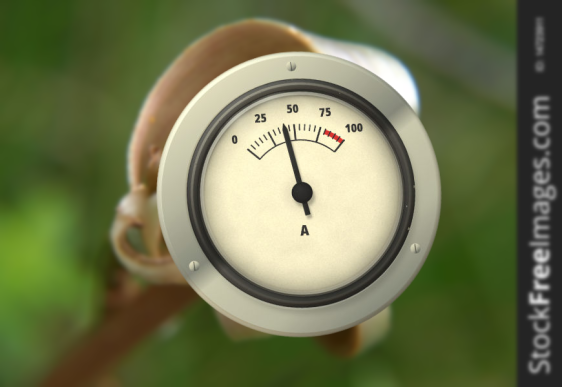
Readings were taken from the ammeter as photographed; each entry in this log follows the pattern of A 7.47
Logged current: A 40
